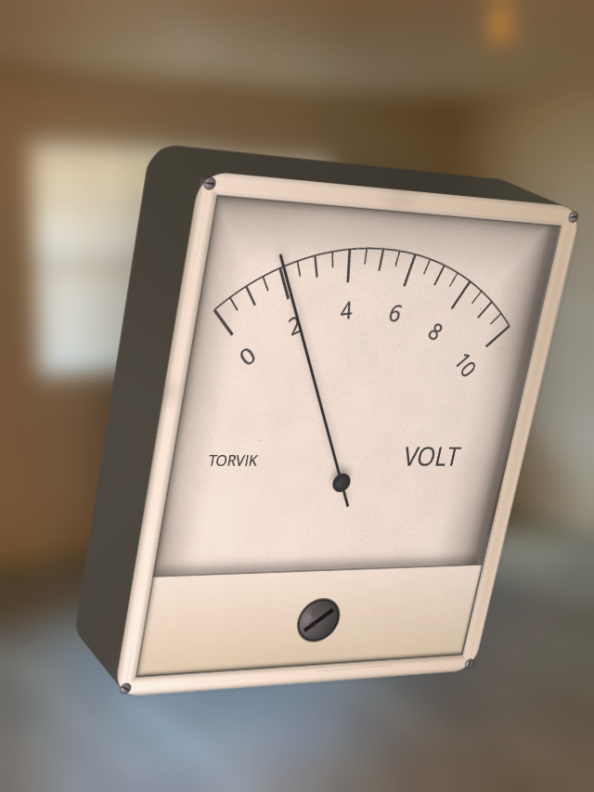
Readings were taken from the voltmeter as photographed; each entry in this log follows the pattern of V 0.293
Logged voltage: V 2
